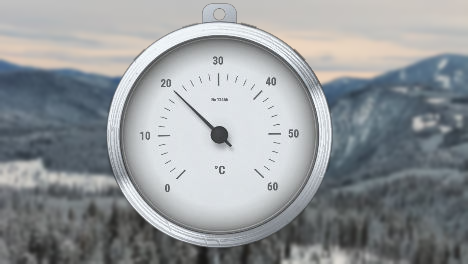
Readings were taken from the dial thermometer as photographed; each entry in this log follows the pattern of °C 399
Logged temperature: °C 20
